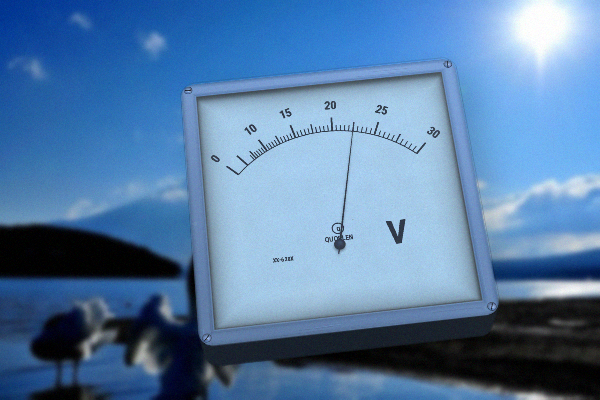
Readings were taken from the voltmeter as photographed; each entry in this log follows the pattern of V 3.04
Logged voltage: V 22.5
